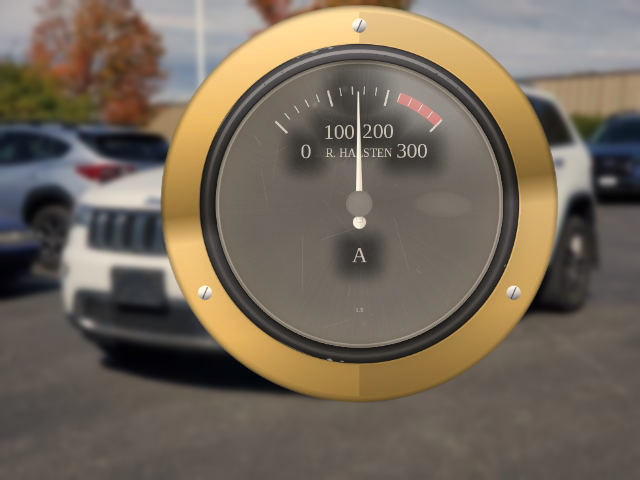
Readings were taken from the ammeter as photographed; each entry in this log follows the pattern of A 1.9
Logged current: A 150
